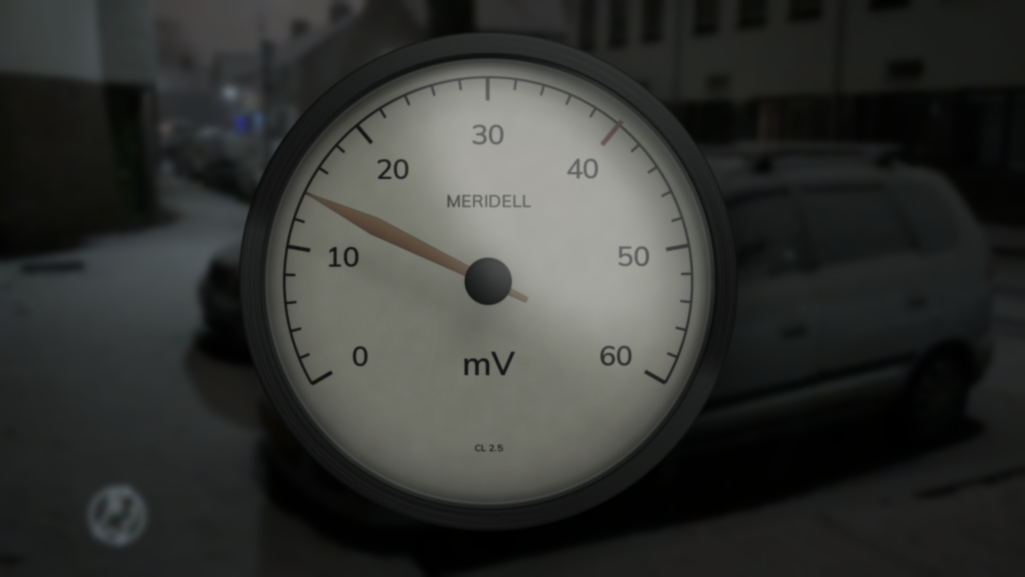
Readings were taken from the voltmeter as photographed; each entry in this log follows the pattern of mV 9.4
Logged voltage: mV 14
